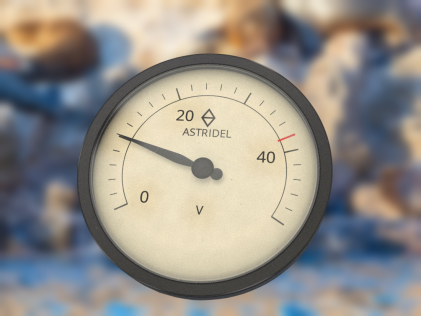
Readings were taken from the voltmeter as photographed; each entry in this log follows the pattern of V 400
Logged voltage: V 10
